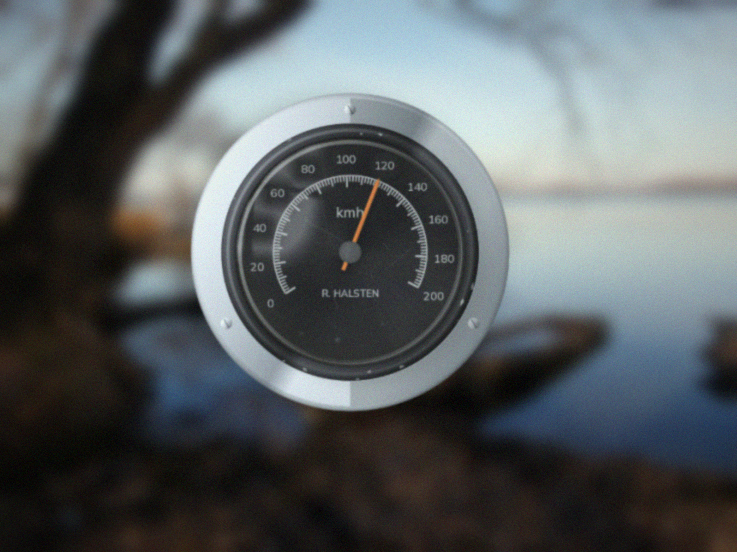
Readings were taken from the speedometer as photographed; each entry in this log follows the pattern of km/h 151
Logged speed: km/h 120
